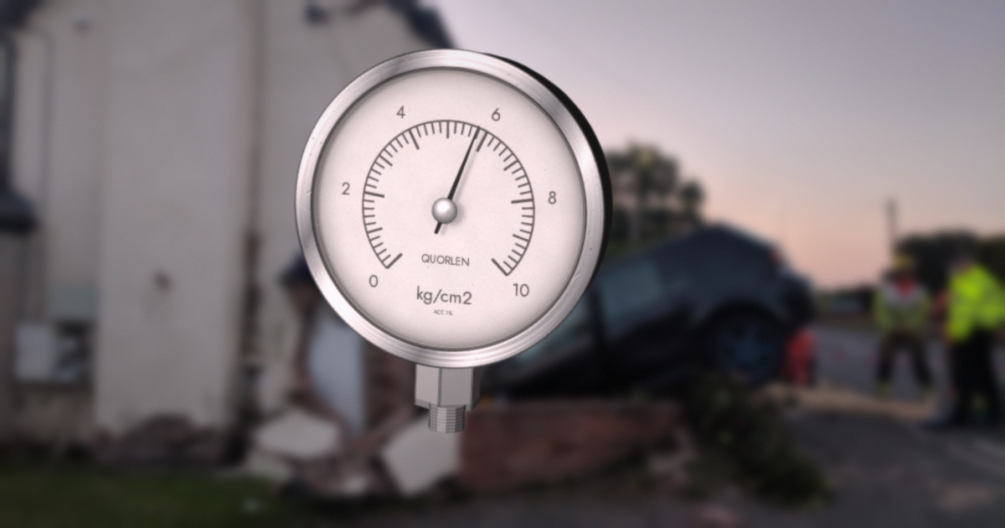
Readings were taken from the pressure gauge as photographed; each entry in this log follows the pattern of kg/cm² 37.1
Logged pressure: kg/cm² 5.8
